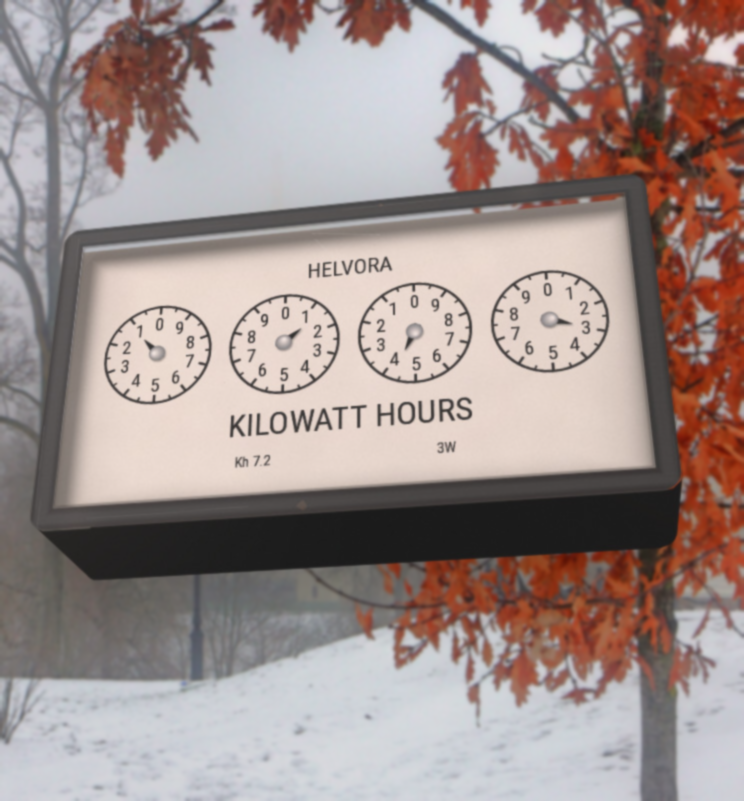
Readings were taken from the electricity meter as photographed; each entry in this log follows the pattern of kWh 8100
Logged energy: kWh 1143
